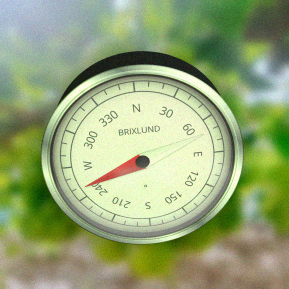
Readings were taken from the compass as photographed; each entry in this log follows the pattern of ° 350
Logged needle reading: ° 250
